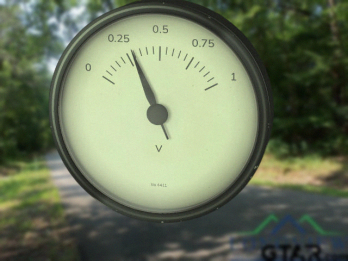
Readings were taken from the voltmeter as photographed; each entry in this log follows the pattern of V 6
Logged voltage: V 0.3
